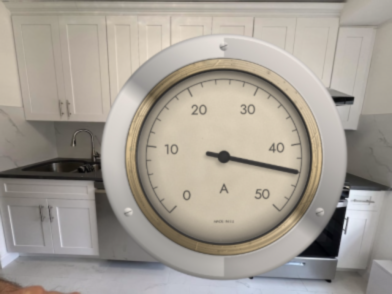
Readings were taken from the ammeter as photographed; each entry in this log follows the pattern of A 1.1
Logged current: A 44
